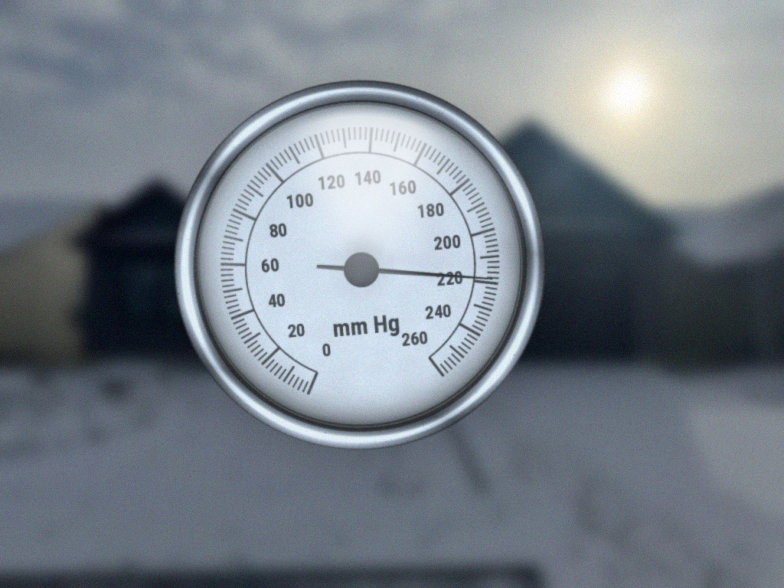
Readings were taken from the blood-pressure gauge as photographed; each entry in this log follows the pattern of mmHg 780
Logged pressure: mmHg 218
